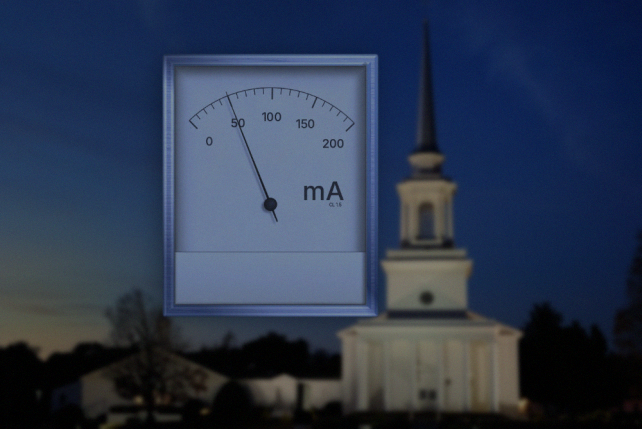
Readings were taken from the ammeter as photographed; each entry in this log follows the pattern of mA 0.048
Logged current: mA 50
